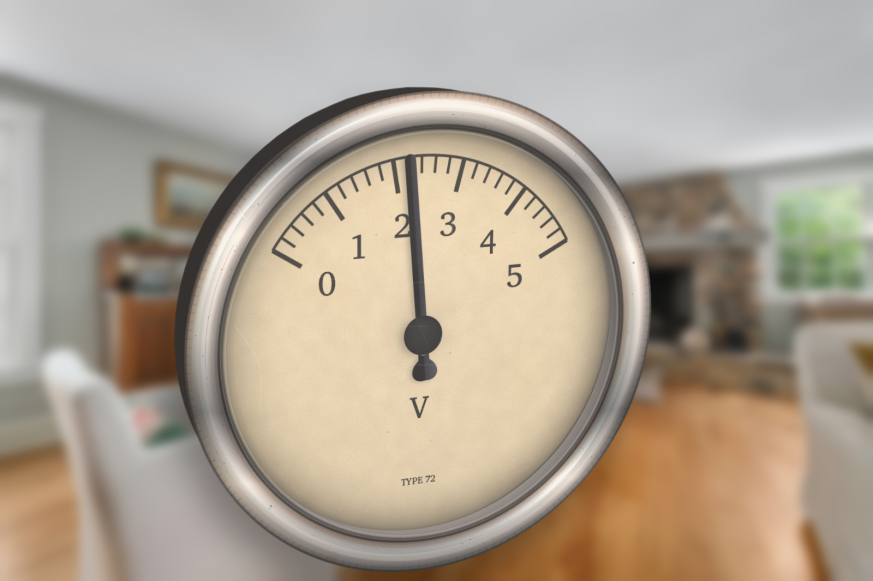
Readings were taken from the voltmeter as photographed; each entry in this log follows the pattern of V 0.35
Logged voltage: V 2.2
